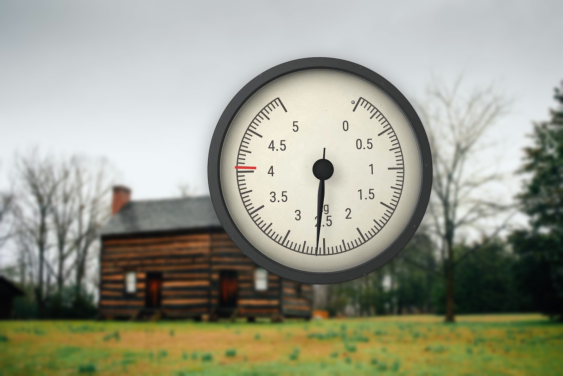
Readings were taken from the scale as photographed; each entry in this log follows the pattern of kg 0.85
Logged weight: kg 2.6
